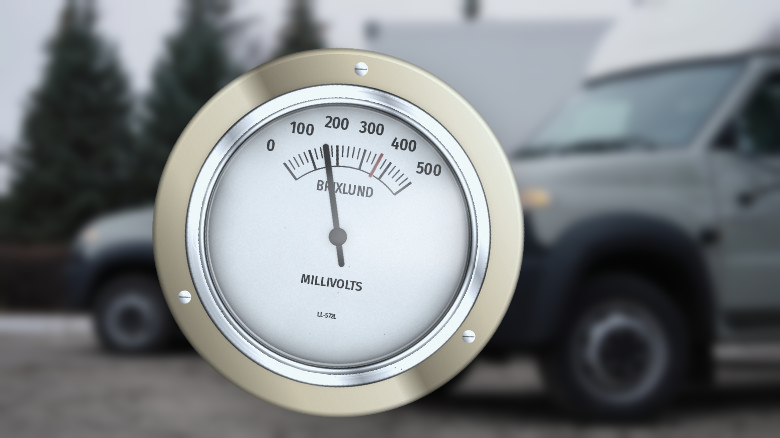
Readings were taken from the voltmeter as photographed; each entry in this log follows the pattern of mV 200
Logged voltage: mV 160
